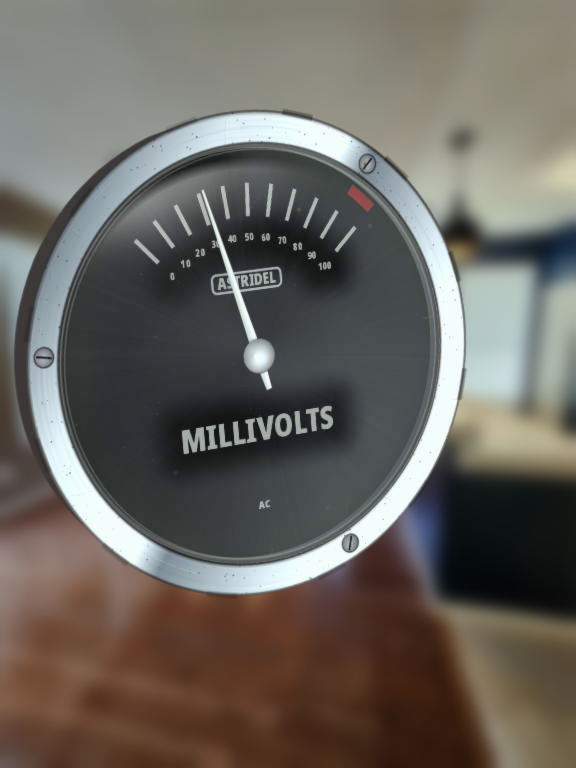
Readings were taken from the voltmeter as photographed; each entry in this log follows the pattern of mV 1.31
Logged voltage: mV 30
